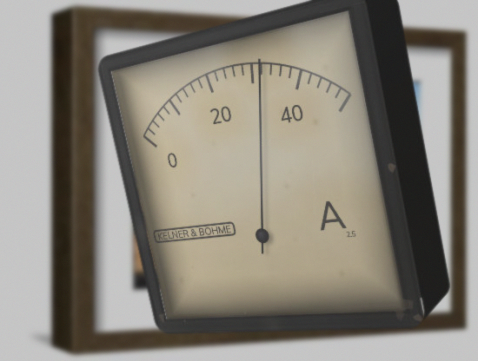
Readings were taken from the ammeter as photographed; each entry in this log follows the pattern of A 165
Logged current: A 32
